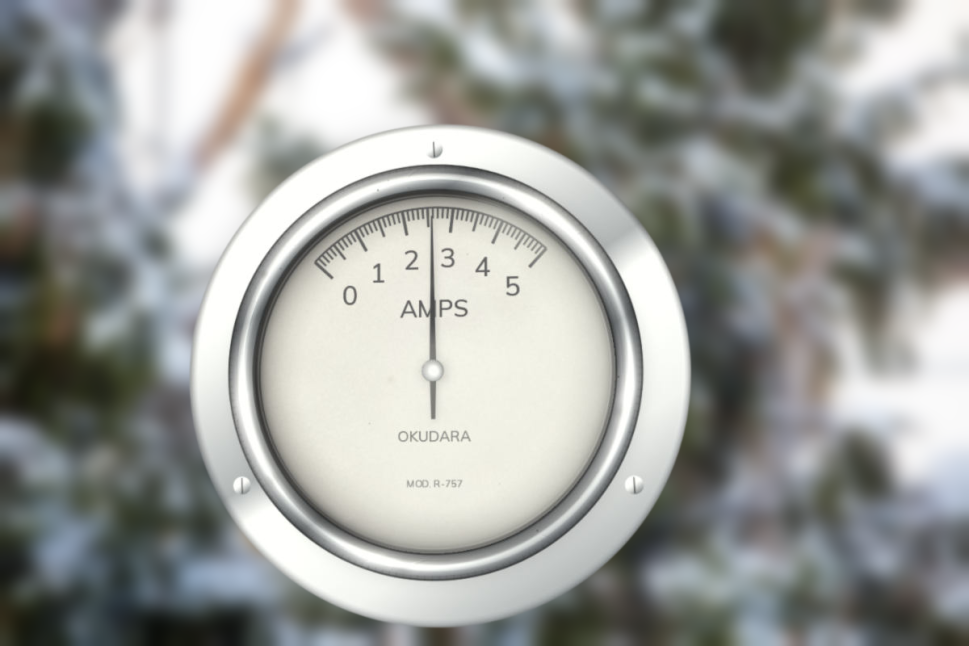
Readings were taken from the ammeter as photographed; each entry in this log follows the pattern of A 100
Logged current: A 2.6
